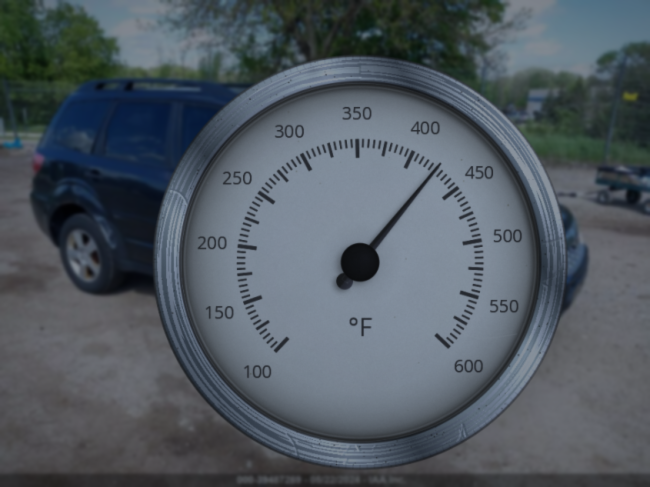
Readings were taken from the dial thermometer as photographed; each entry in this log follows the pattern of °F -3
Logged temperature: °F 425
